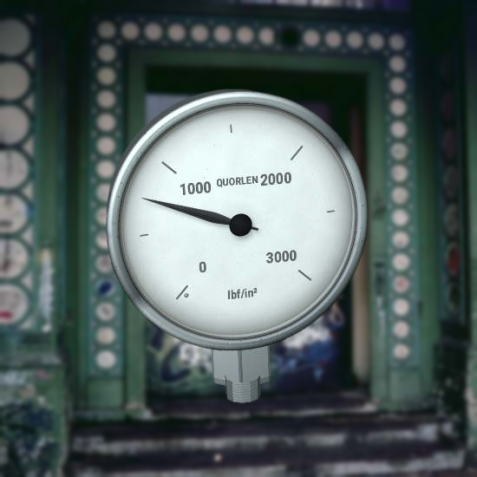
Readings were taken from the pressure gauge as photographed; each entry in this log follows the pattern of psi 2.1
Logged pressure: psi 750
